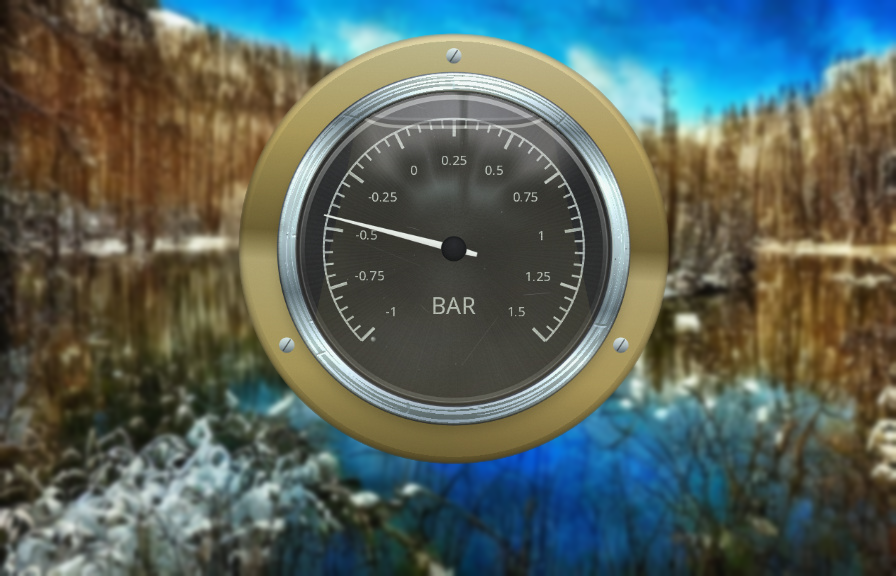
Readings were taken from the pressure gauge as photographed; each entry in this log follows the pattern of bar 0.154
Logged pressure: bar -0.45
